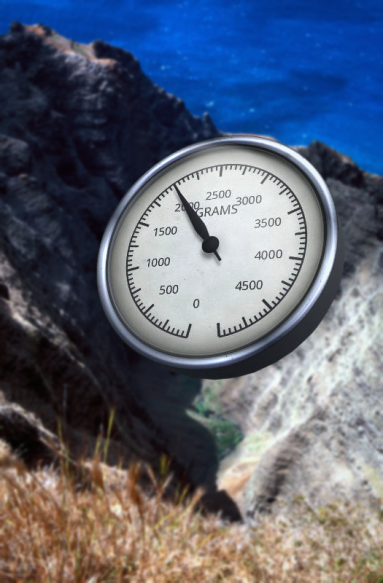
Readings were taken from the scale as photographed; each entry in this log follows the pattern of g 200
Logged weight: g 2000
